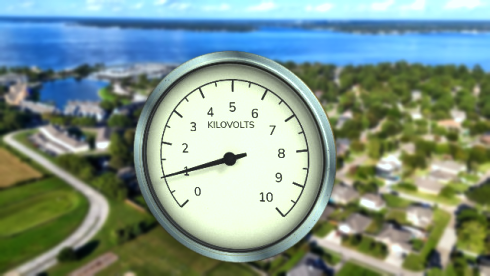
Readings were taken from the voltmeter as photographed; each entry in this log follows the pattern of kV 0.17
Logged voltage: kV 1
